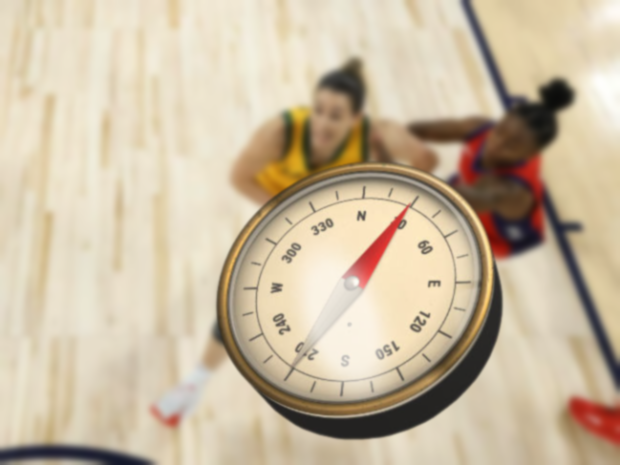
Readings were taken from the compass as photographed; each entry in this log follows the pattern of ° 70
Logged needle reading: ° 30
